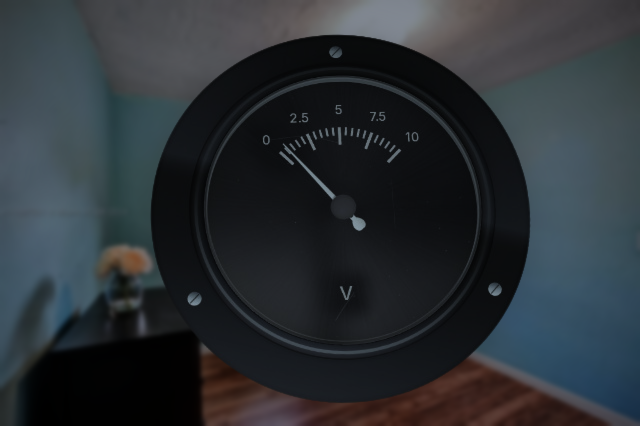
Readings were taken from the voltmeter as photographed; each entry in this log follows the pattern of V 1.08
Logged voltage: V 0.5
